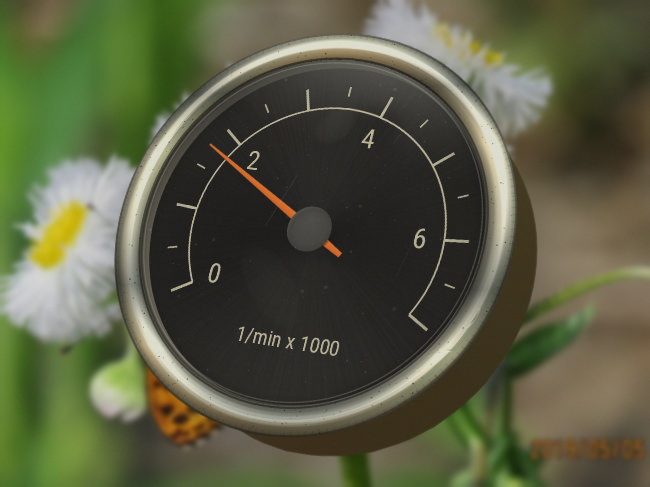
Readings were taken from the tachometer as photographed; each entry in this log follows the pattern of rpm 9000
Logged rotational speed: rpm 1750
